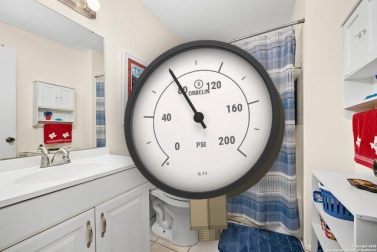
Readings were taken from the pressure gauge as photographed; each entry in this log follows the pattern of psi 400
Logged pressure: psi 80
